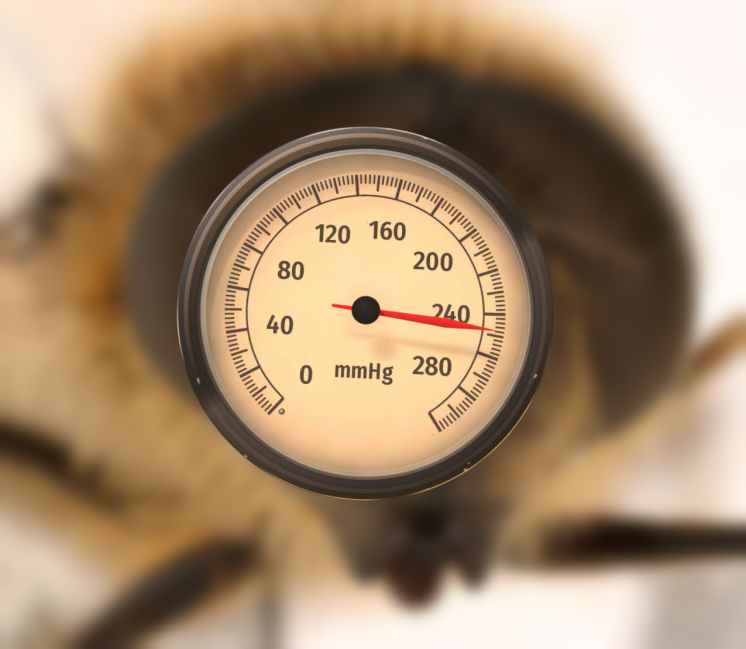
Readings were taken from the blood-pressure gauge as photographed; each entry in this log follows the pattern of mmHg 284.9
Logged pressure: mmHg 248
